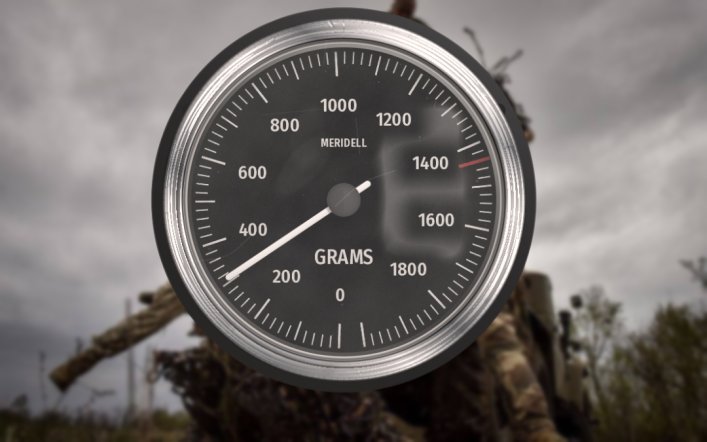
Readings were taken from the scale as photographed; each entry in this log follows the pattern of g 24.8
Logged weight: g 310
